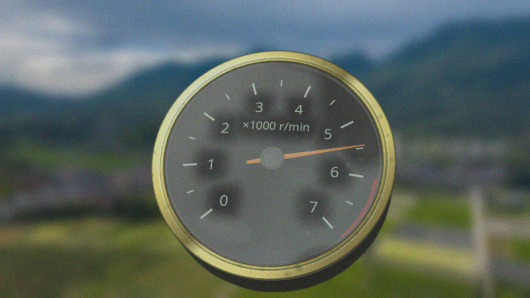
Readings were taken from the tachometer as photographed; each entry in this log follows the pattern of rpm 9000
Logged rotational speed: rpm 5500
